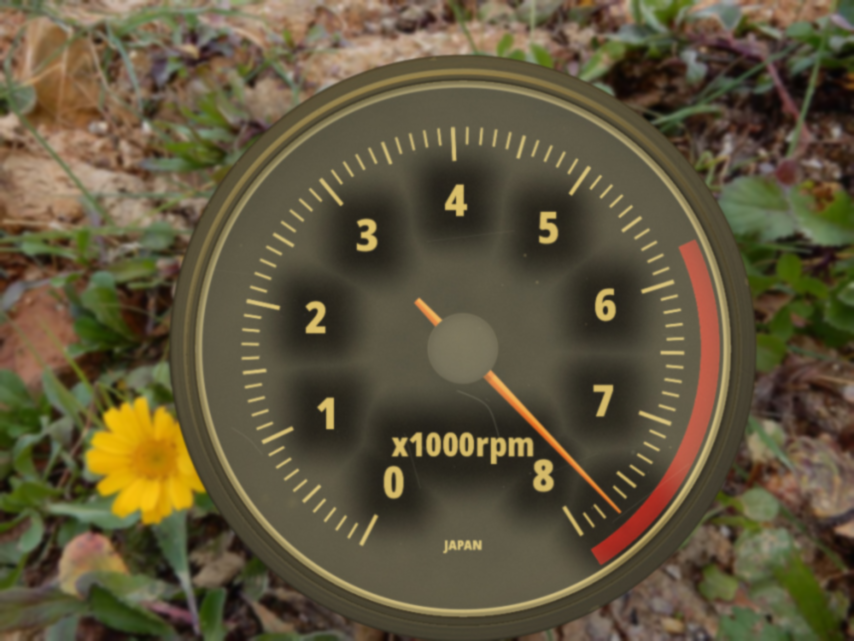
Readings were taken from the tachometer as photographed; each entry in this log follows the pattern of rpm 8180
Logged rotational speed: rpm 7700
